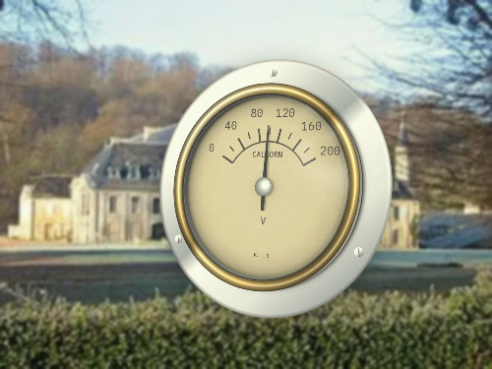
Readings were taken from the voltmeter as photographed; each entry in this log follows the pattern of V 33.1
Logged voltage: V 100
